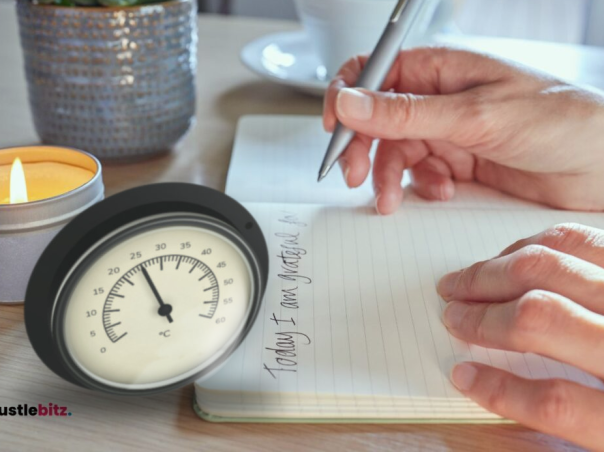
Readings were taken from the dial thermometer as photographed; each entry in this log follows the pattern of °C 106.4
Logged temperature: °C 25
